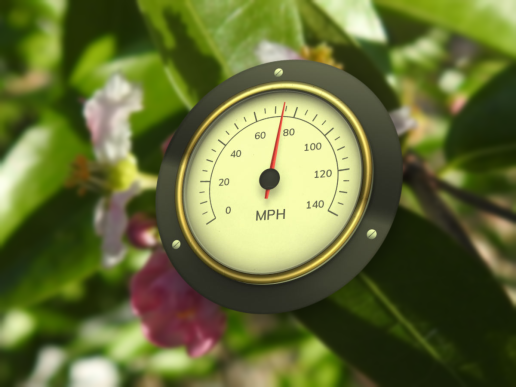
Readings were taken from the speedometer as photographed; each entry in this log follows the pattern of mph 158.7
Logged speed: mph 75
